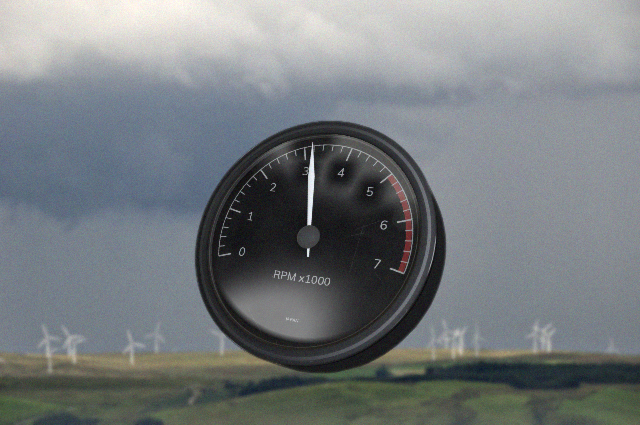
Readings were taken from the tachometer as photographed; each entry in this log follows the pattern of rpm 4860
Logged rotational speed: rpm 3200
